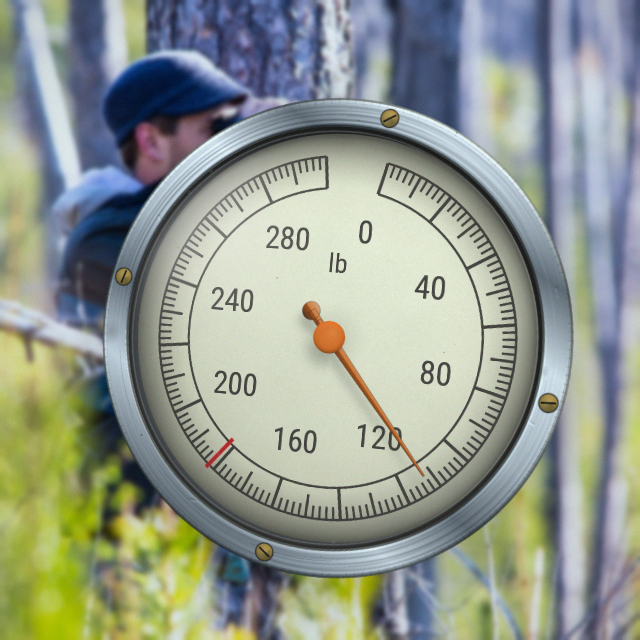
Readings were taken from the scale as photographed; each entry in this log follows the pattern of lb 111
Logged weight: lb 112
